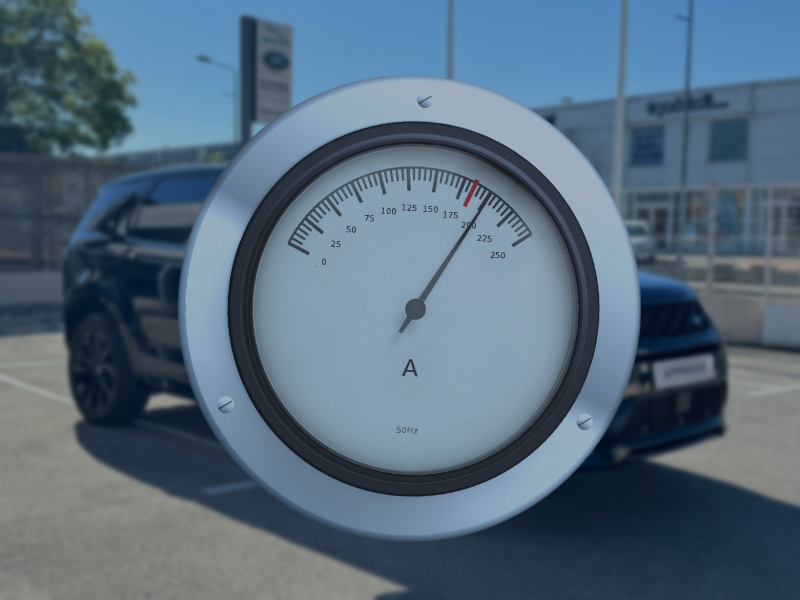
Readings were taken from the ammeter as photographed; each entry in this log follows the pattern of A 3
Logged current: A 200
